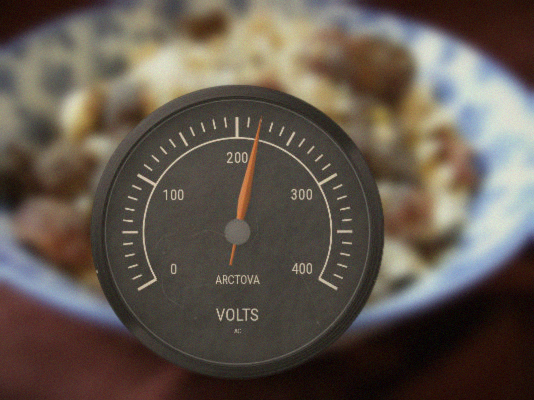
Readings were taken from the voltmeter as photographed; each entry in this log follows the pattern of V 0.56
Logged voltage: V 220
